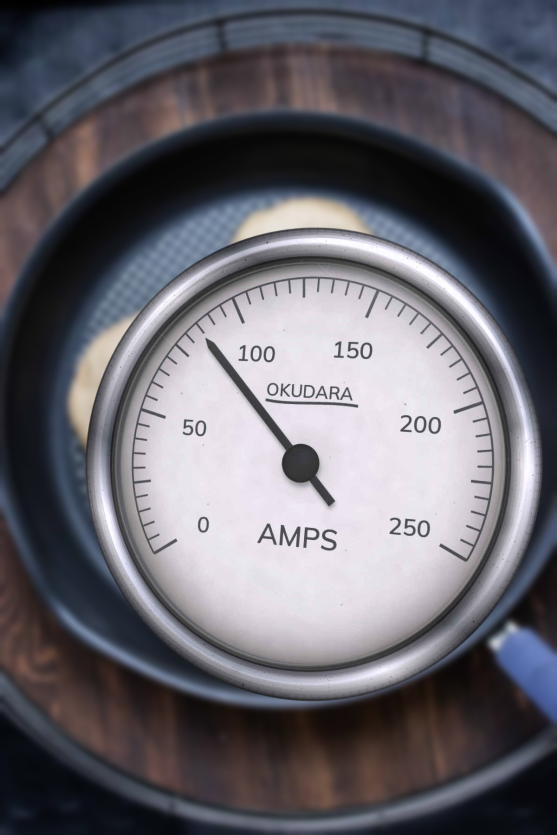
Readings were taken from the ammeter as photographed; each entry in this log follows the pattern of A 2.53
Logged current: A 85
